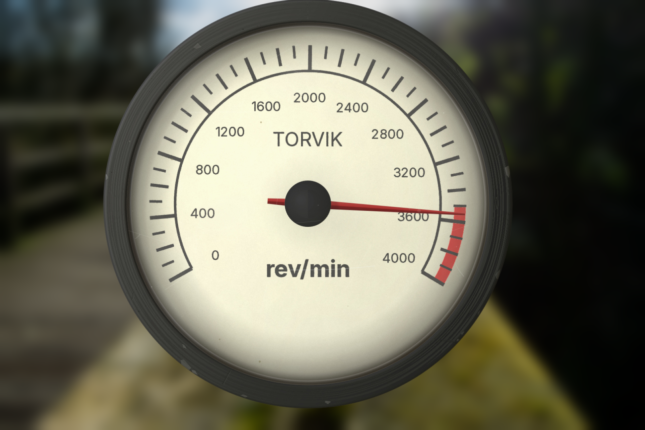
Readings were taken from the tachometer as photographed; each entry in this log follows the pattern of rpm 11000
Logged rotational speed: rpm 3550
